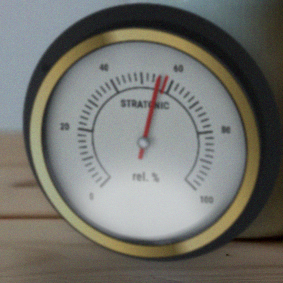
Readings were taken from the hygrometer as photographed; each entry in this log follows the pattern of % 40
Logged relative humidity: % 56
